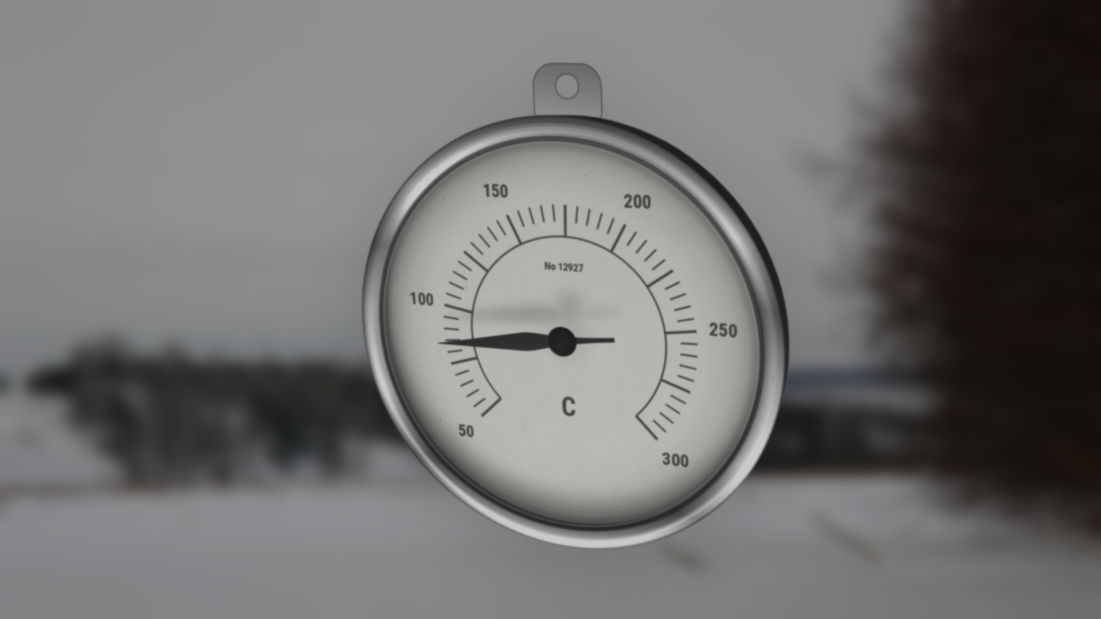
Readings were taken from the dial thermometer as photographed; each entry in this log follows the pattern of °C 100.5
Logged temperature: °C 85
